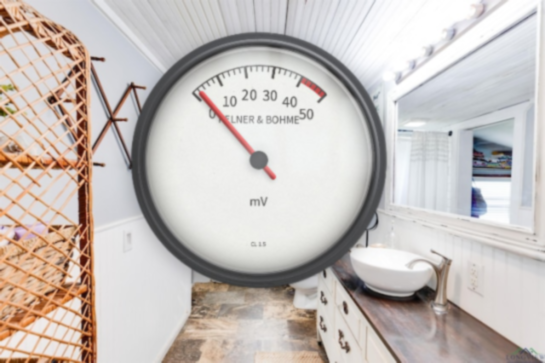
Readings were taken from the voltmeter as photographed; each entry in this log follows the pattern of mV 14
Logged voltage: mV 2
